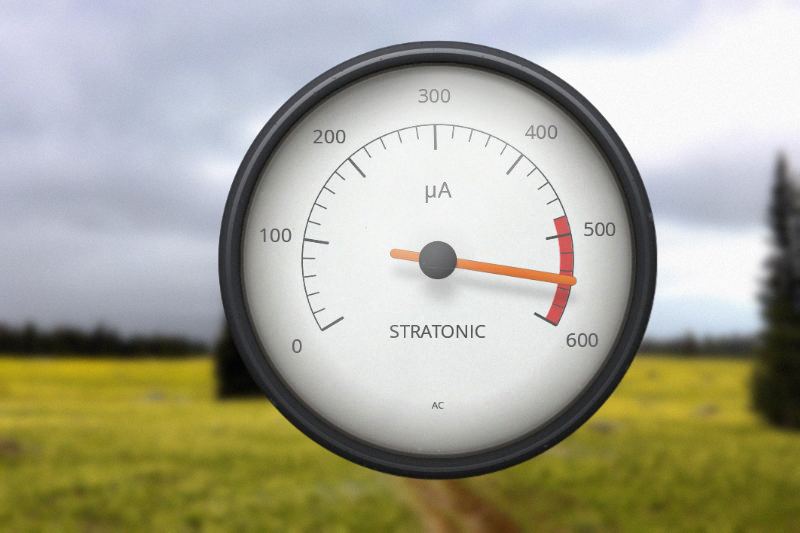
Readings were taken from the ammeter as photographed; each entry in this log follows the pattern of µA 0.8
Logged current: µA 550
